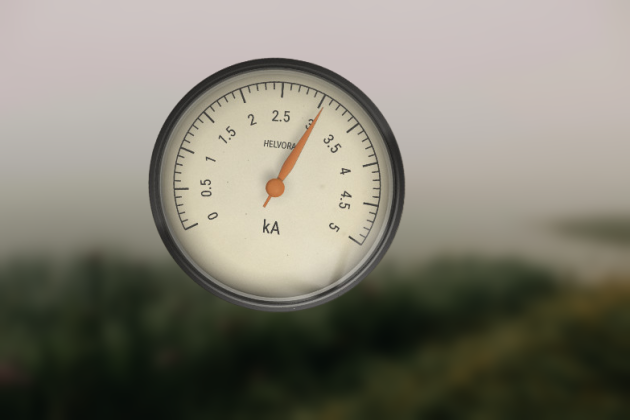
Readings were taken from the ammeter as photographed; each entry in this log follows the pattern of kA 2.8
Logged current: kA 3.05
